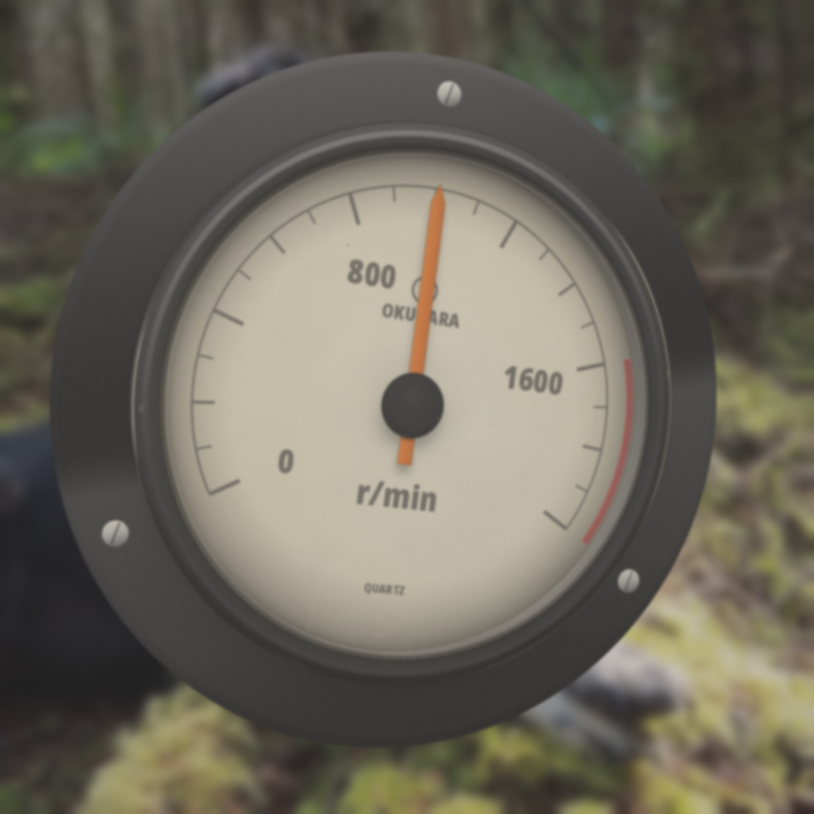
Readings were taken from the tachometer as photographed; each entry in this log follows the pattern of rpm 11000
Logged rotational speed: rpm 1000
